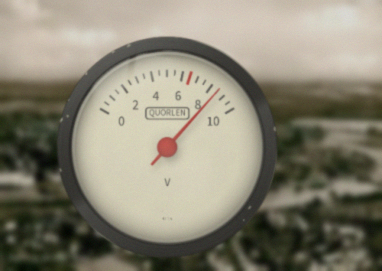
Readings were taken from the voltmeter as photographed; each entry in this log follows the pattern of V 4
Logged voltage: V 8.5
